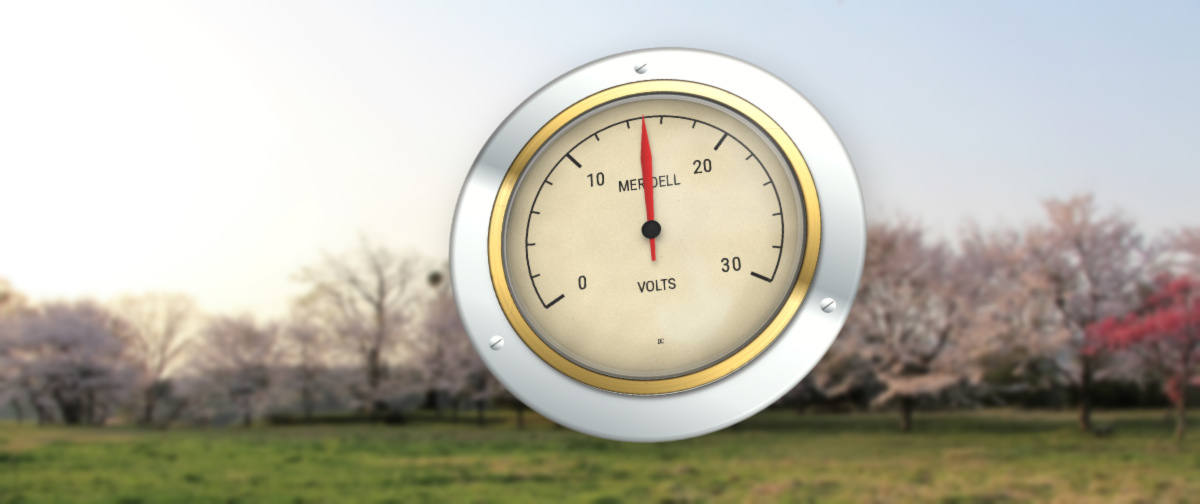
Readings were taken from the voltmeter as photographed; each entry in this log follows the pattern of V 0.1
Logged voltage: V 15
